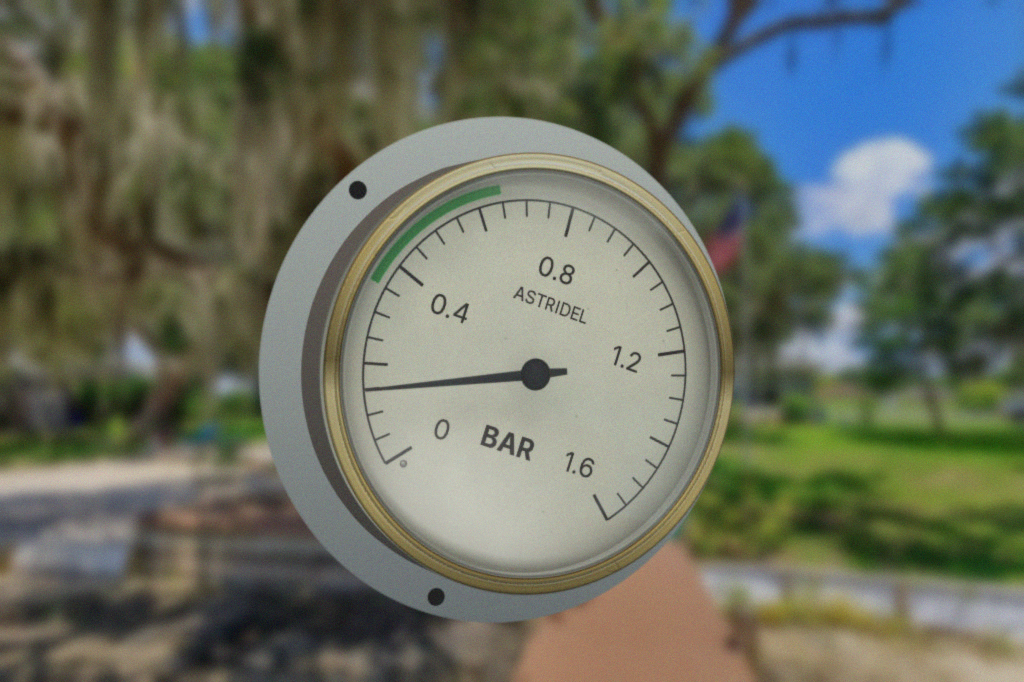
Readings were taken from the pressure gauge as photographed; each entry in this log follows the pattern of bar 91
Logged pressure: bar 0.15
